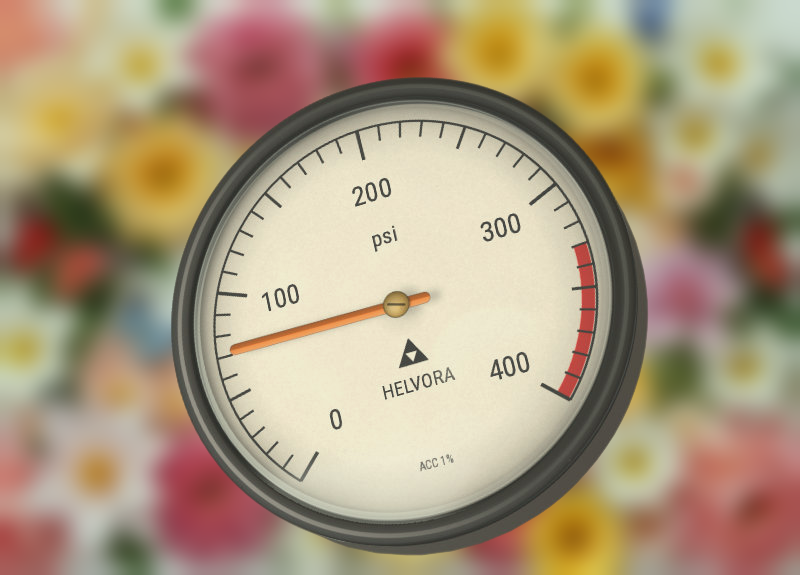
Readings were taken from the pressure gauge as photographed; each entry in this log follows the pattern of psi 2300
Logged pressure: psi 70
